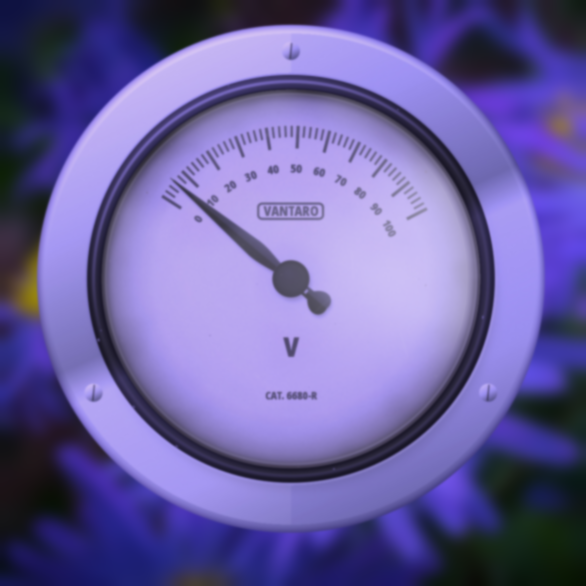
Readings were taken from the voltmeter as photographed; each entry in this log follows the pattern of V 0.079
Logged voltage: V 6
